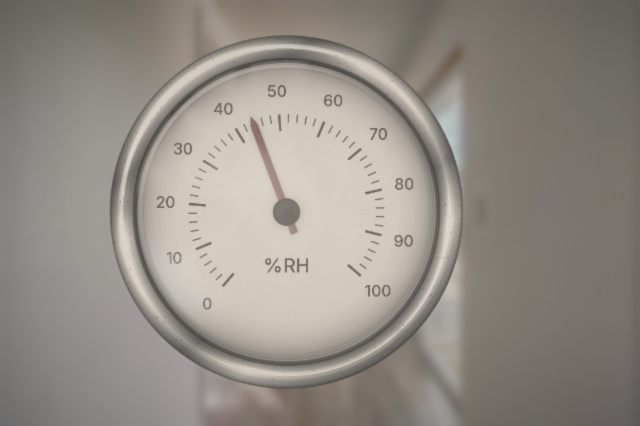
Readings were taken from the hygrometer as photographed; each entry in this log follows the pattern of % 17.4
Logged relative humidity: % 44
